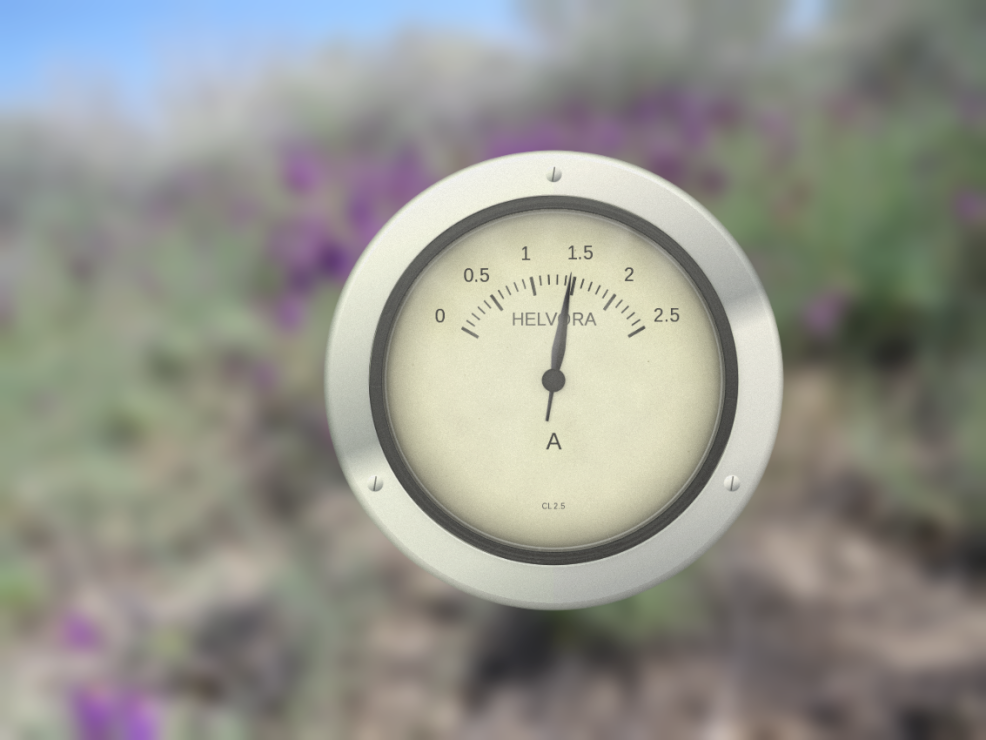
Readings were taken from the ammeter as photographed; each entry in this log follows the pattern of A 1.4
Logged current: A 1.45
